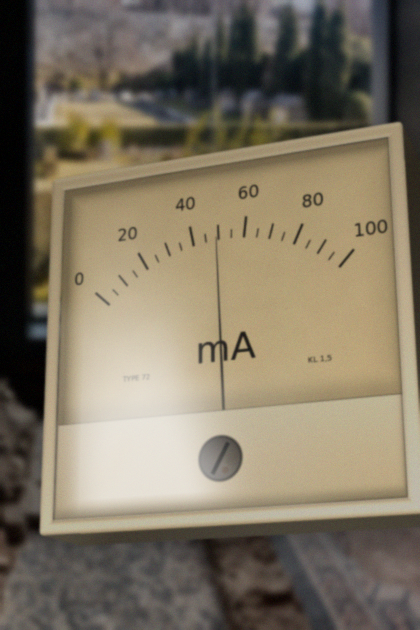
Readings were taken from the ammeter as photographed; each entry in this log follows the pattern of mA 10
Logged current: mA 50
